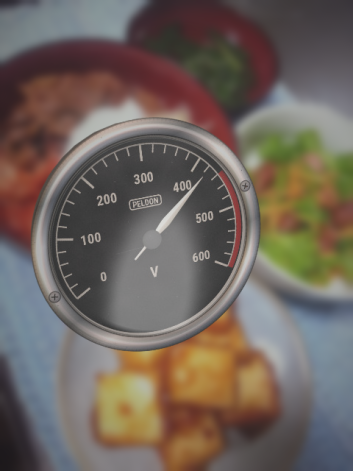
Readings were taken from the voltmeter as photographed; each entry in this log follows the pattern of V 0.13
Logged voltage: V 420
